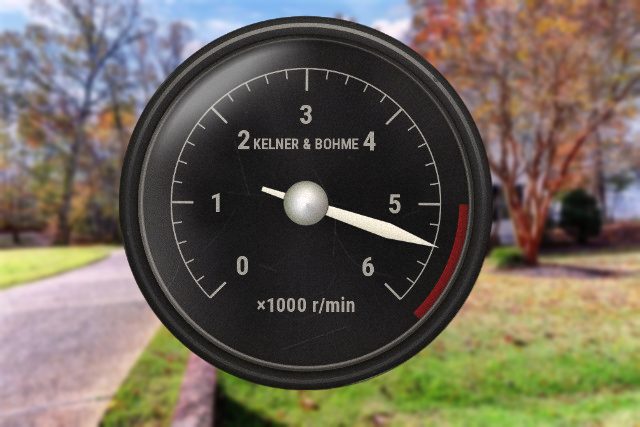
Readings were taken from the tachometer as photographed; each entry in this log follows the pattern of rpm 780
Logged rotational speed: rpm 5400
